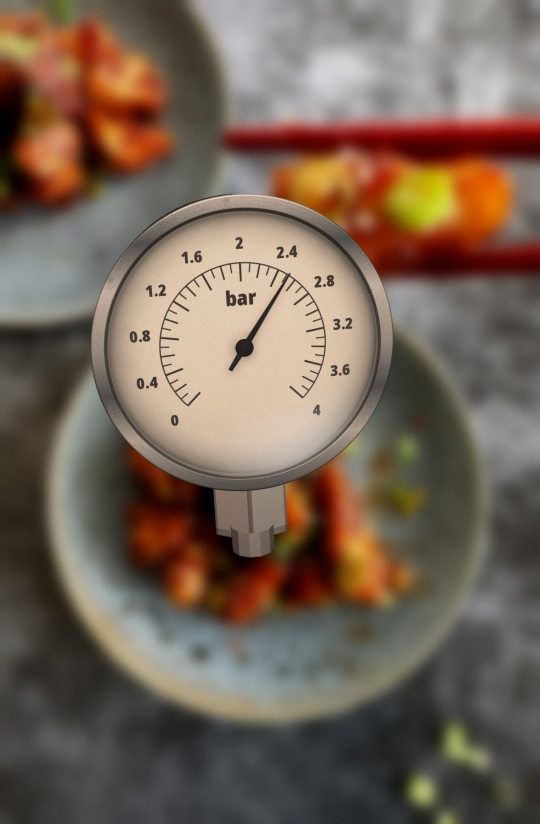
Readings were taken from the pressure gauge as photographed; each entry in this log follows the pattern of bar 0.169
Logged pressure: bar 2.5
